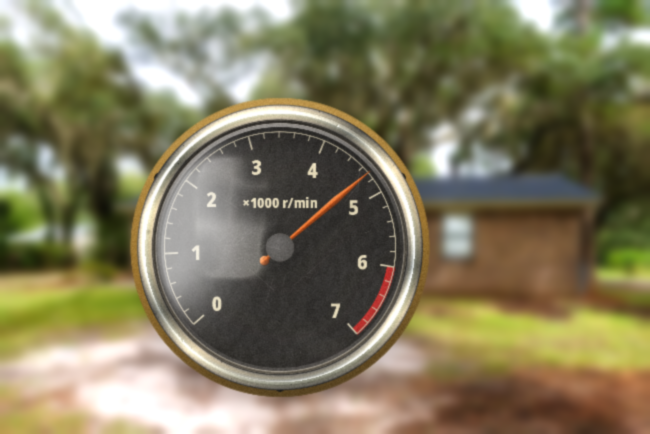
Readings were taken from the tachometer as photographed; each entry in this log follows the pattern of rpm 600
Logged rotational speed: rpm 4700
